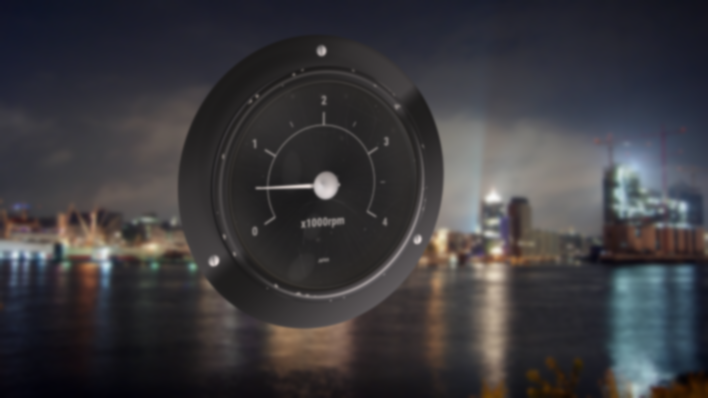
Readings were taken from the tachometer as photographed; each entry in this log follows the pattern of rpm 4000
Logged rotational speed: rpm 500
